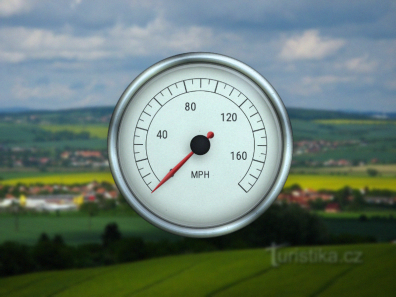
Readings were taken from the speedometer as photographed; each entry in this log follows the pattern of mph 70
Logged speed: mph 0
